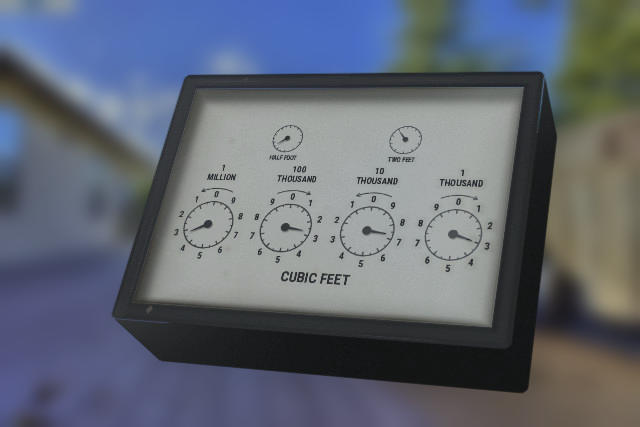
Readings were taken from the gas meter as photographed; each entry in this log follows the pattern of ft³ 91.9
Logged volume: ft³ 327300
